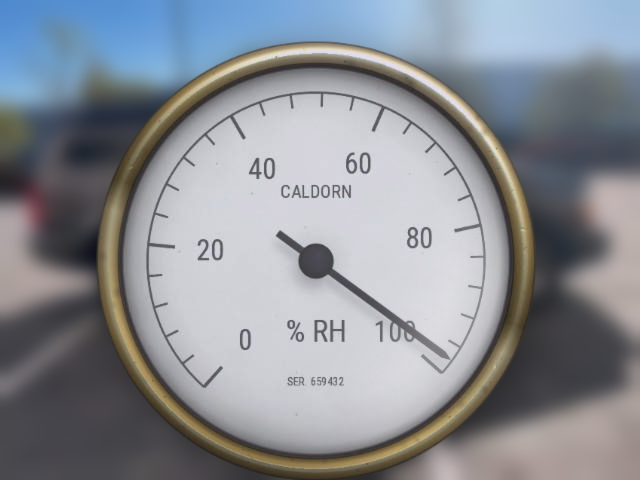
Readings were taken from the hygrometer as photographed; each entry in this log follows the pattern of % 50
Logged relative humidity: % 98
